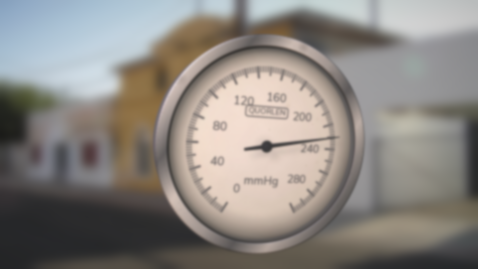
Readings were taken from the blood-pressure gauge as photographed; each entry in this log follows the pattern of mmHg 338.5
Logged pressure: mmHg 230
